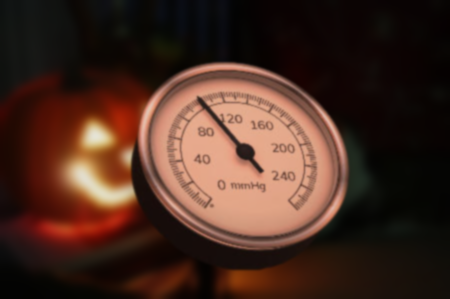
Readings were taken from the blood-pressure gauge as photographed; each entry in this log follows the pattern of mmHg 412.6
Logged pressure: mmHg 100
